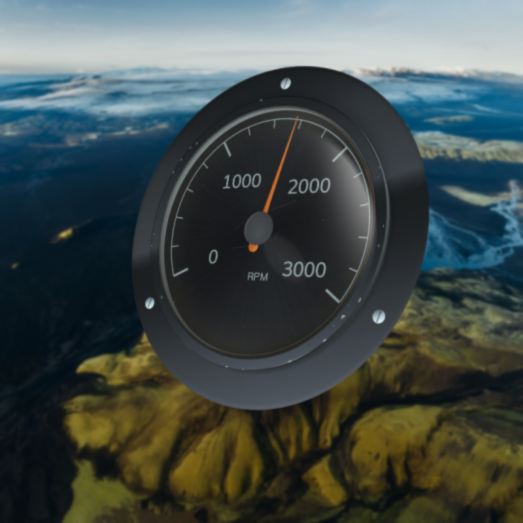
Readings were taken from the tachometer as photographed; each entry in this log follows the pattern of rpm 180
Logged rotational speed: rpm 1600
